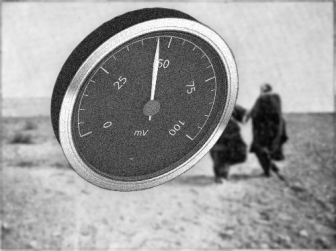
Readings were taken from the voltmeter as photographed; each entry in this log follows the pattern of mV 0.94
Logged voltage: mV 45
